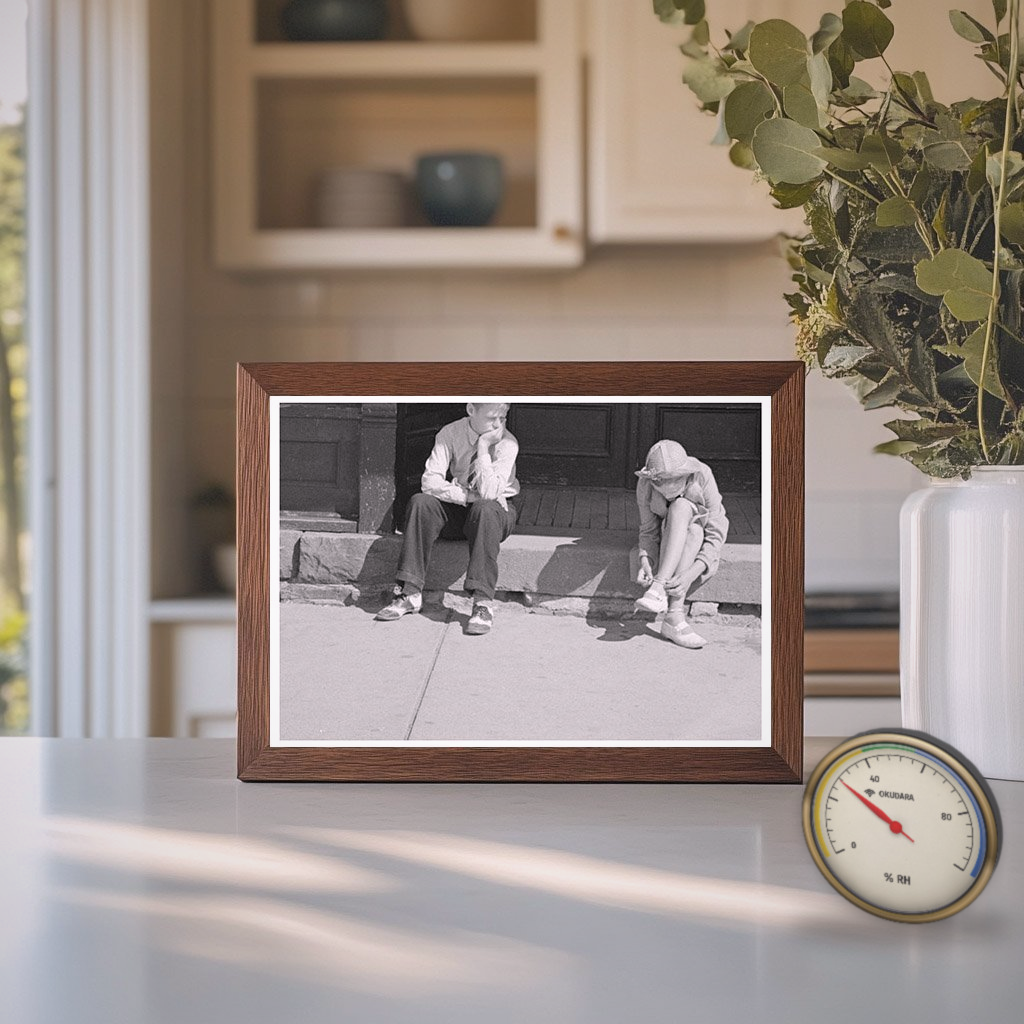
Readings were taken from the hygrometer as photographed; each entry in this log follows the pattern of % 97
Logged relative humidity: % 28
